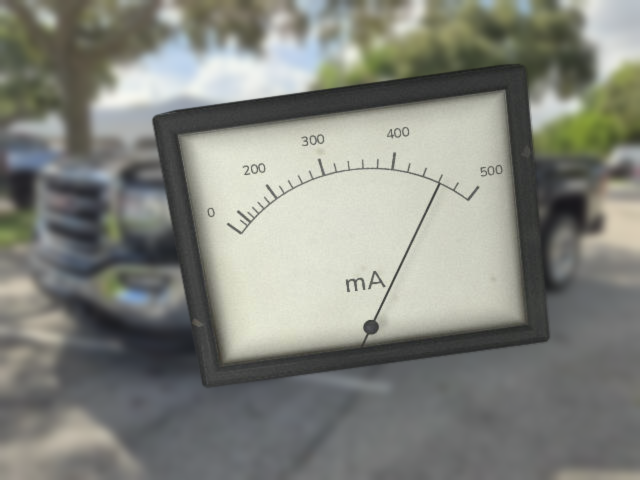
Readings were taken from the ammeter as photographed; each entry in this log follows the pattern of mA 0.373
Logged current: mA 460
